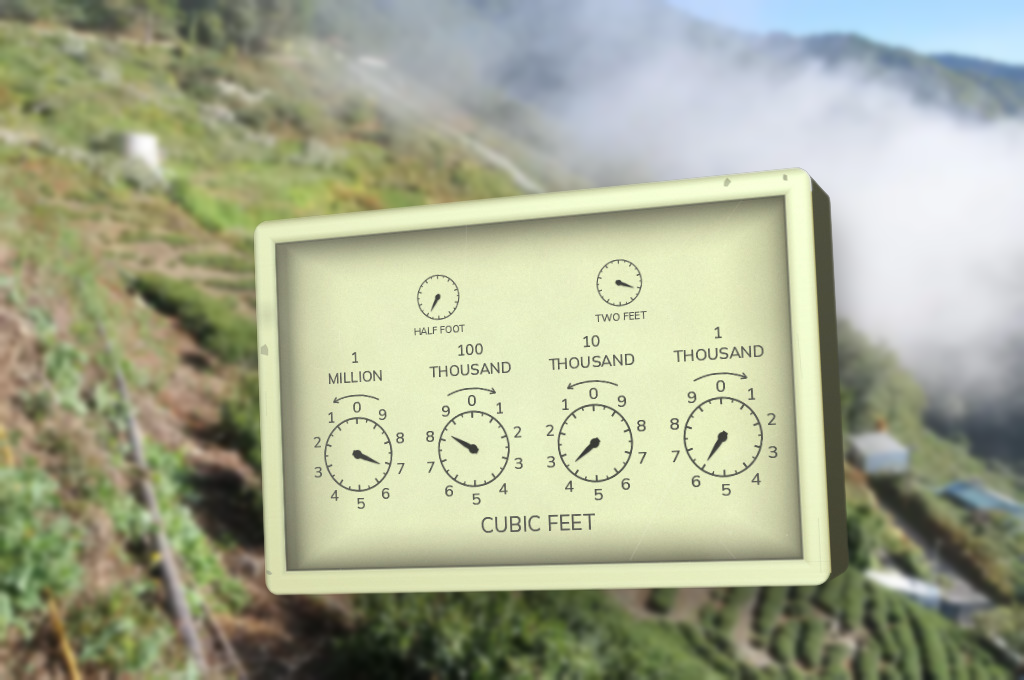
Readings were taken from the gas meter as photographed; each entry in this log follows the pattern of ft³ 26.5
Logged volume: ft³ 683600
